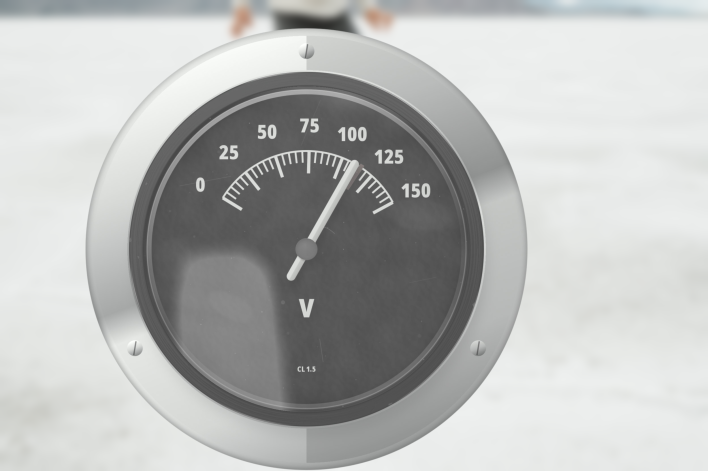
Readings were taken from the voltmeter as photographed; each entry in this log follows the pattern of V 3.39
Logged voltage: V 110
